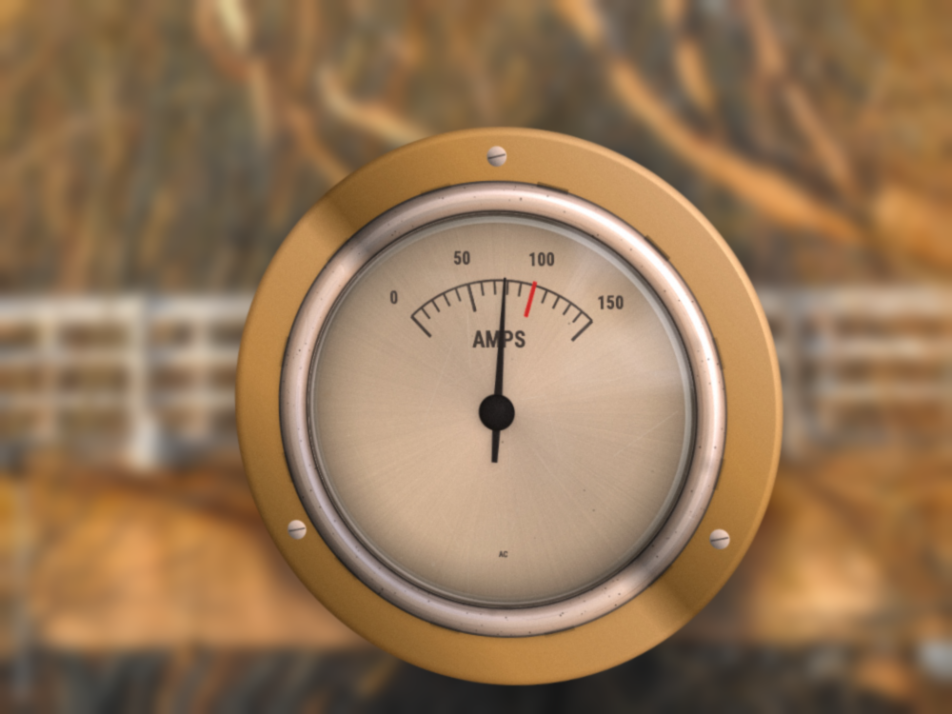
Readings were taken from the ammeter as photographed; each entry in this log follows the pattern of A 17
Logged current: A 80
